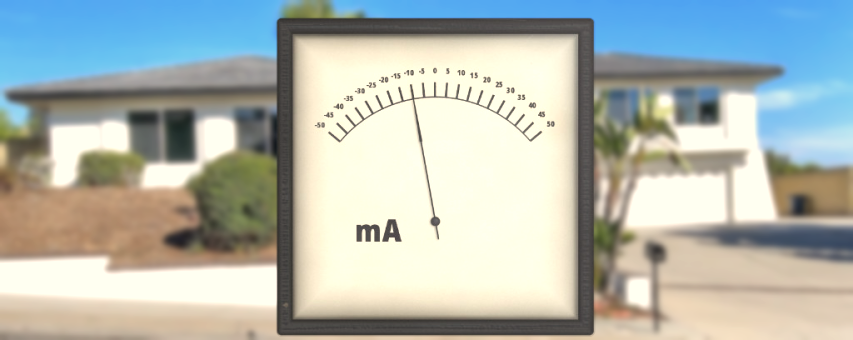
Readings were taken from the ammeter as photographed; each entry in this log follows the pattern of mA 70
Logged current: mA -10
